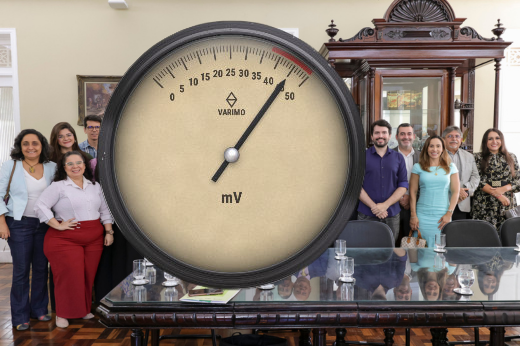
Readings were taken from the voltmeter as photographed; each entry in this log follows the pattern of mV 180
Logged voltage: mV 45
